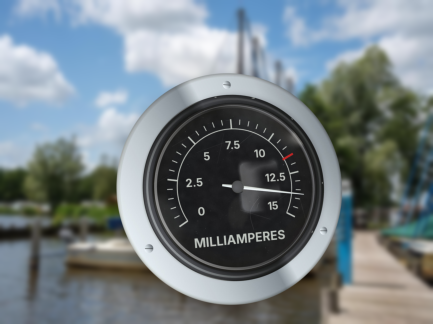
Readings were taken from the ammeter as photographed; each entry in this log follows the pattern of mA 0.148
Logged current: mA 13.75
